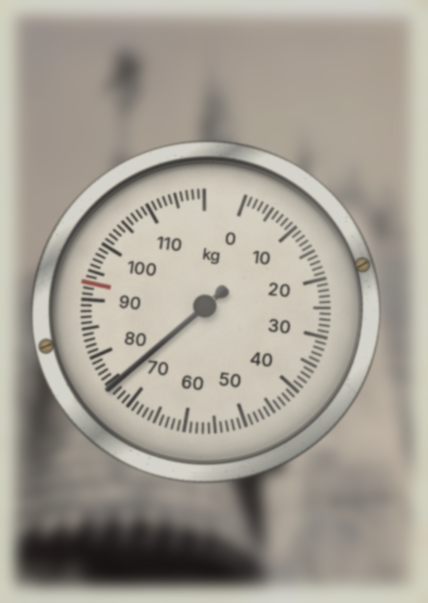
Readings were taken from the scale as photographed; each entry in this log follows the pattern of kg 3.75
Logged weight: kg 74
